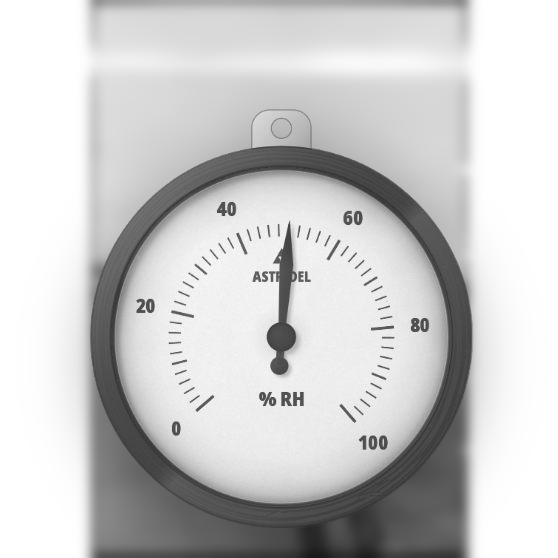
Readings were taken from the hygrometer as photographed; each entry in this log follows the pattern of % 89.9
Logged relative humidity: % 50
